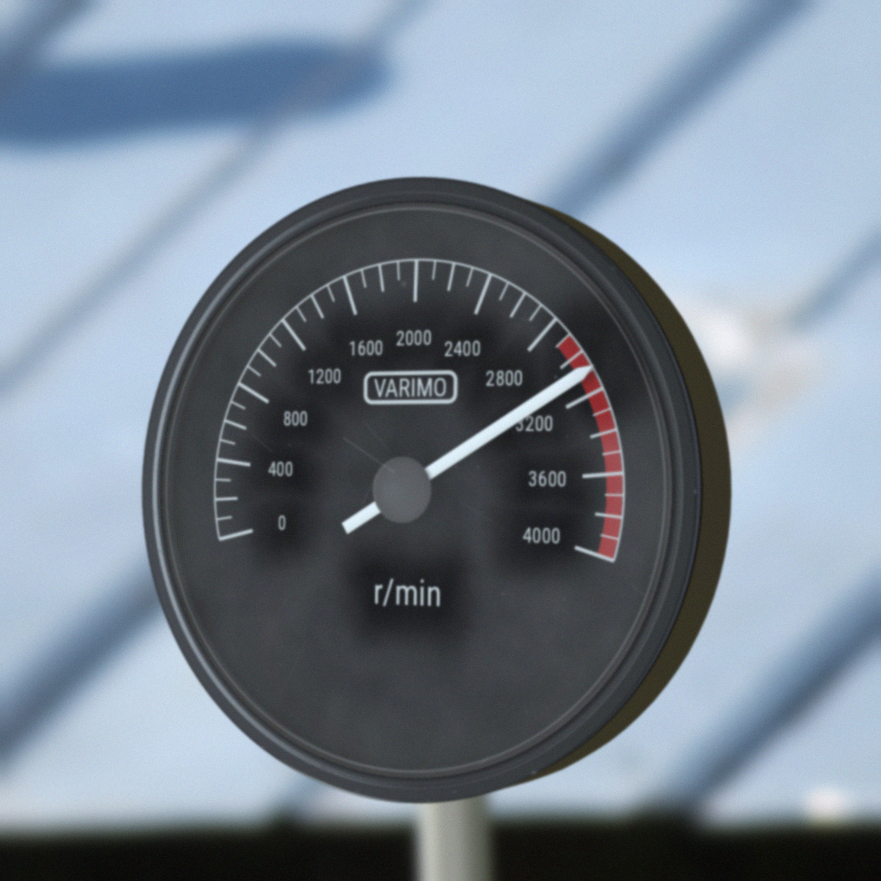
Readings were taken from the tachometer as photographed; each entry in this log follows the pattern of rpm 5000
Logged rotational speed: rpm 3100
